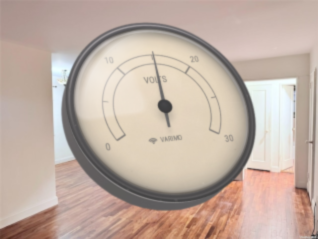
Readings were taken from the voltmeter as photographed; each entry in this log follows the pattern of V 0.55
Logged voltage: V 15
